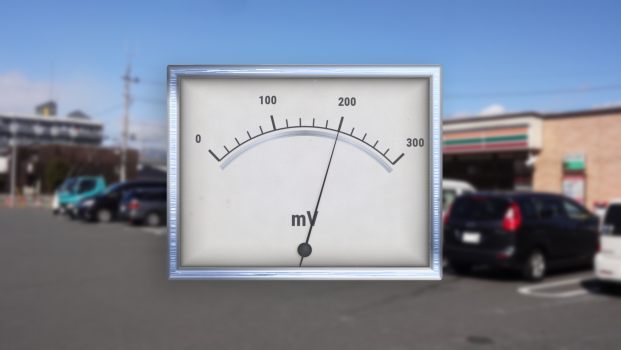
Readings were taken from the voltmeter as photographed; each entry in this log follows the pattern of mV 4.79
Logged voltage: mV 200
